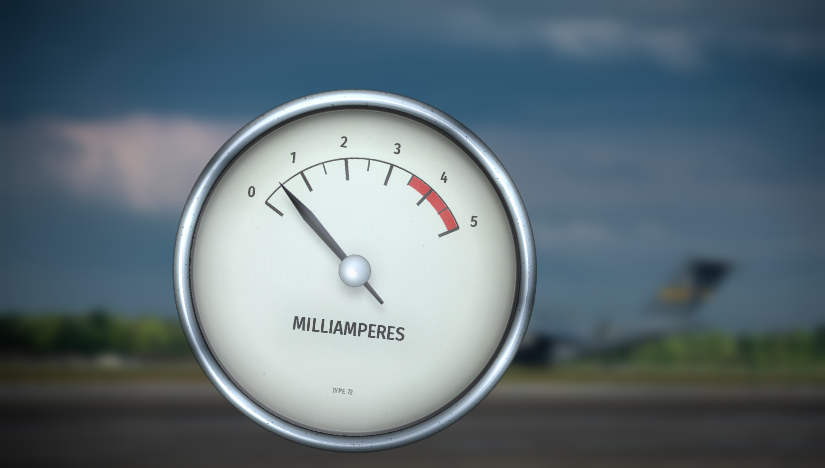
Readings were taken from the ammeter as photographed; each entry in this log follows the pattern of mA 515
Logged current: mA 0.5
